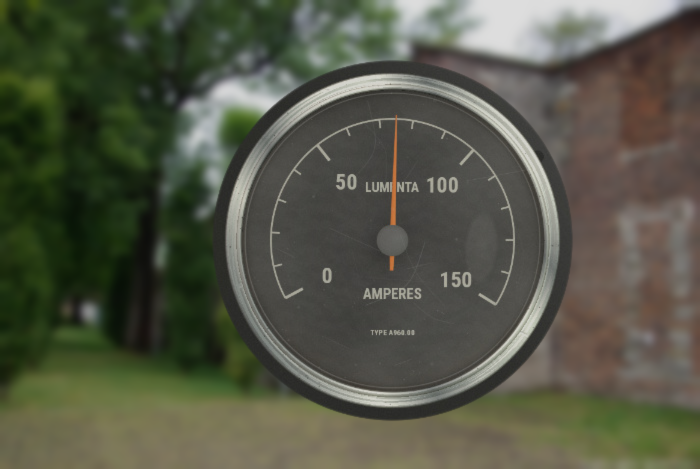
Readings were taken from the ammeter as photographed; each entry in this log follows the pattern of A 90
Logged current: A 75
